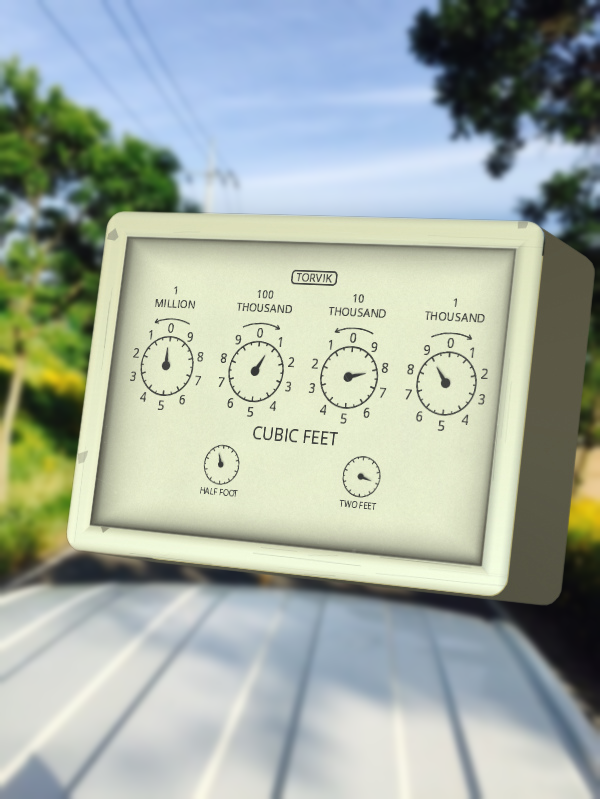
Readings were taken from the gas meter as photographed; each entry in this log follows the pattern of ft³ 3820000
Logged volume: ft³ 7900
